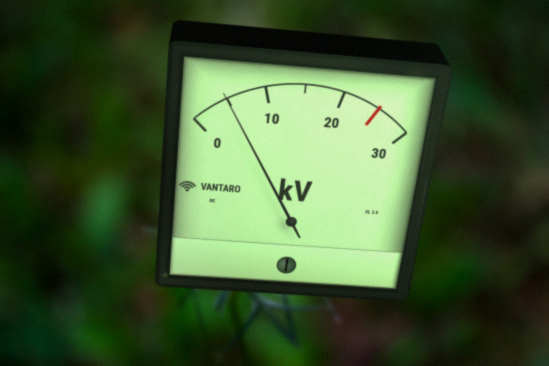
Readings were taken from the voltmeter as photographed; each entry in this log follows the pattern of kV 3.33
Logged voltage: kV 5
